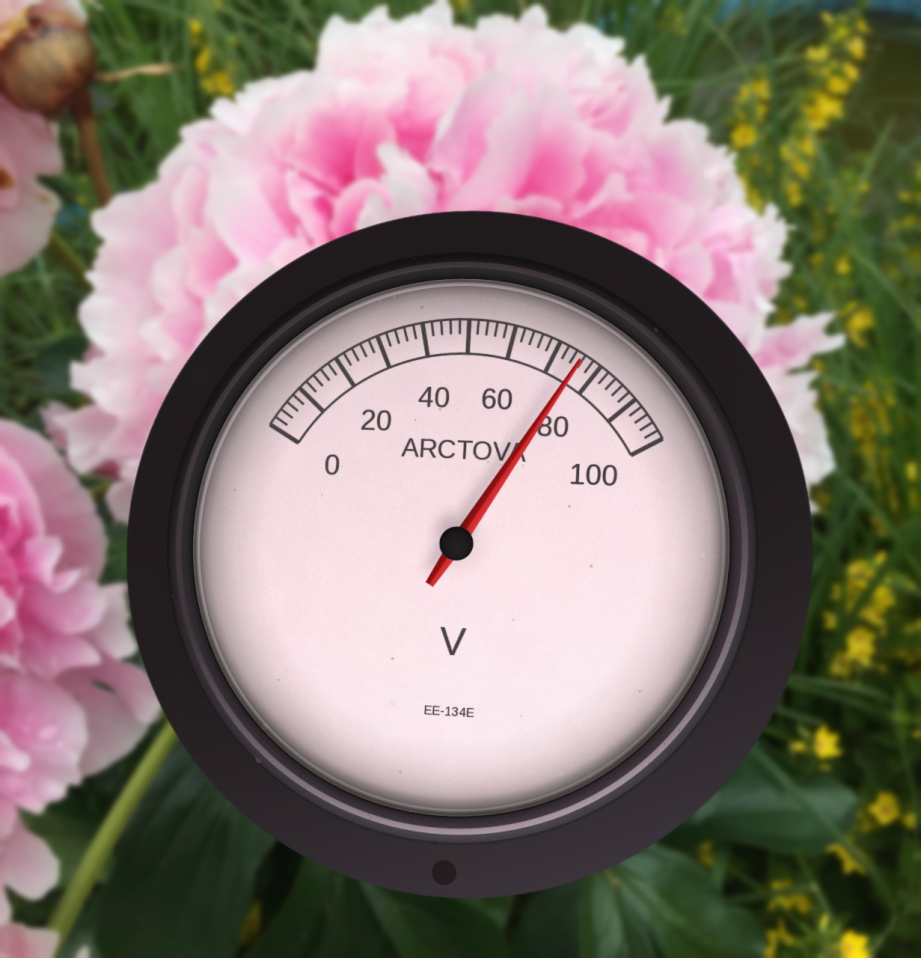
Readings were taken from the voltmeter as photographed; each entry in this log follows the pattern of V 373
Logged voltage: V 76
